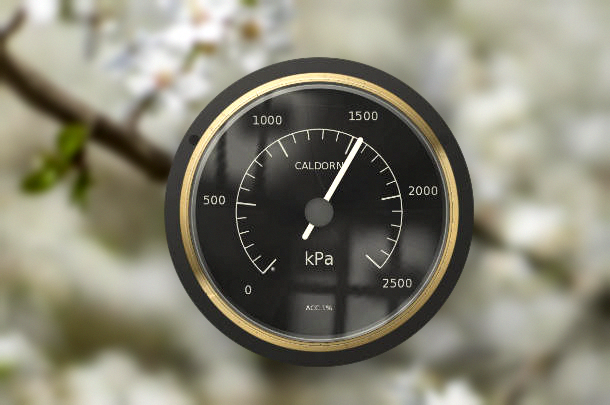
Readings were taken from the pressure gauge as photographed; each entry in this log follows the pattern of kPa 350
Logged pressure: kPa 1550
